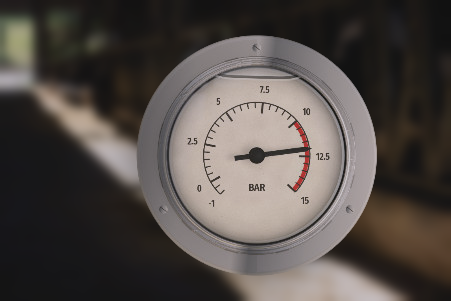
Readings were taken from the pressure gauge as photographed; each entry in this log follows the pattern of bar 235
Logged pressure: bar 12
